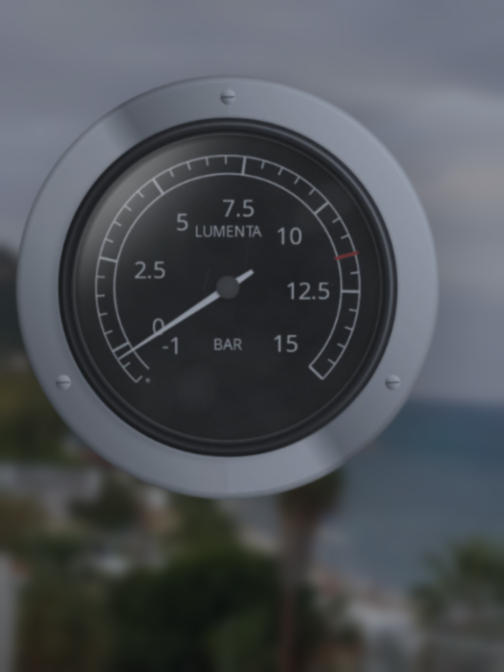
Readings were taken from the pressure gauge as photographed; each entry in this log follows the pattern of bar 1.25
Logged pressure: bar -0.25
